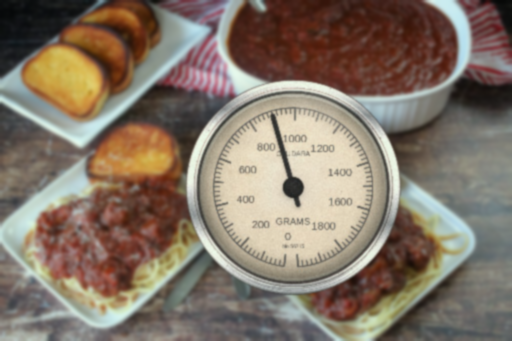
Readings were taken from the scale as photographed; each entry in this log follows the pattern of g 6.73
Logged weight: g 900
